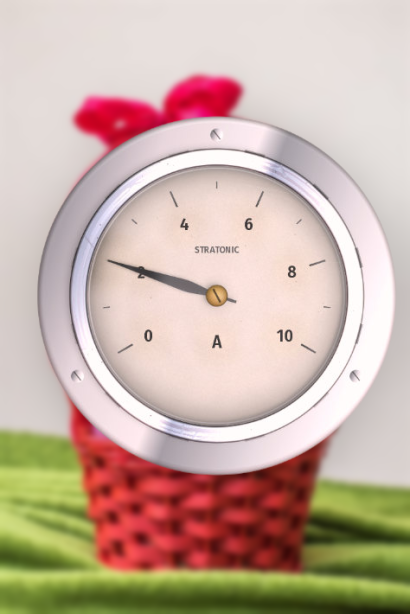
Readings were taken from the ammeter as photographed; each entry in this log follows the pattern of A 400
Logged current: A 2
